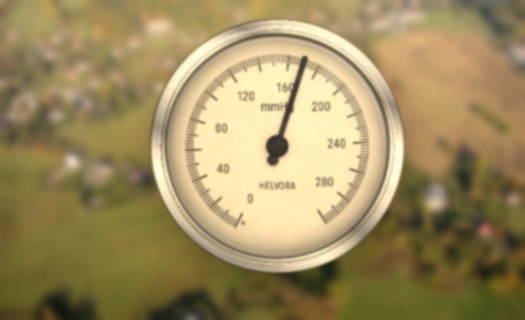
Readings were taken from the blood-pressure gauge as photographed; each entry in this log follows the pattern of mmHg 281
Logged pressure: mmHg 170
